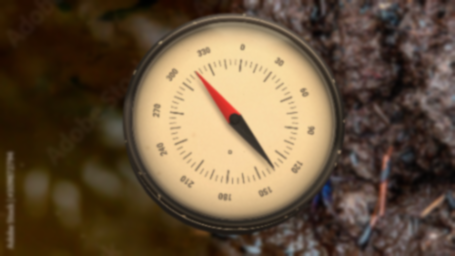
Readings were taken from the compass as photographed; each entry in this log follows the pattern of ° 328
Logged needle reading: ° 315
